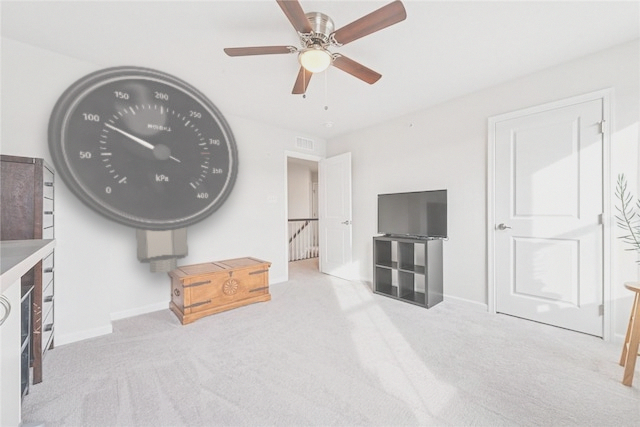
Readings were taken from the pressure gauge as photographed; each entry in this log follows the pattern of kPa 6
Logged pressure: kPa 100
